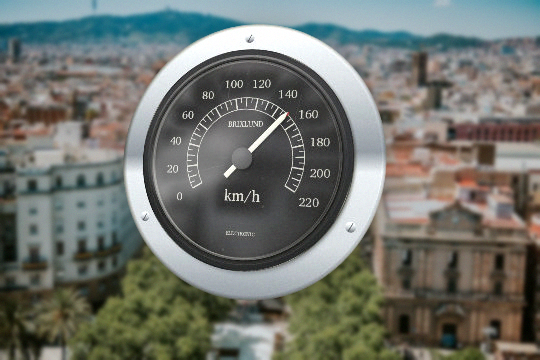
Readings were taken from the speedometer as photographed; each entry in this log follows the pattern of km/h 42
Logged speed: km/h 150
